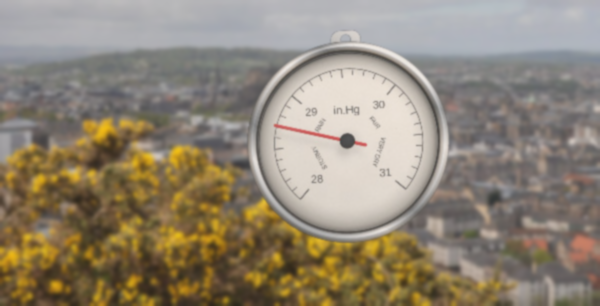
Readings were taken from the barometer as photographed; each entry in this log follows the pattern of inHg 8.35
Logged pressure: inHg 28.7
